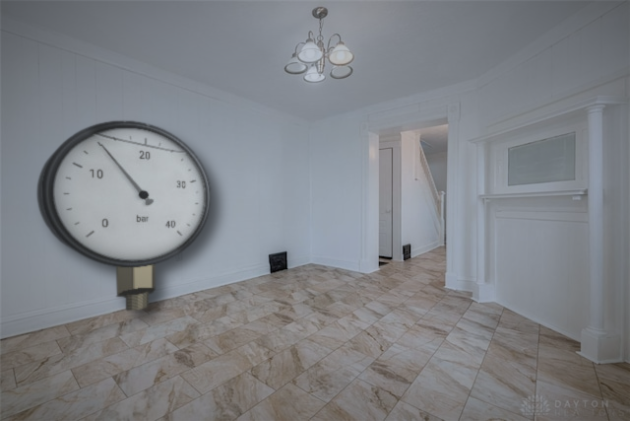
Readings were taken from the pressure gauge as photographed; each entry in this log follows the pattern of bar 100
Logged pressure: bar 14
